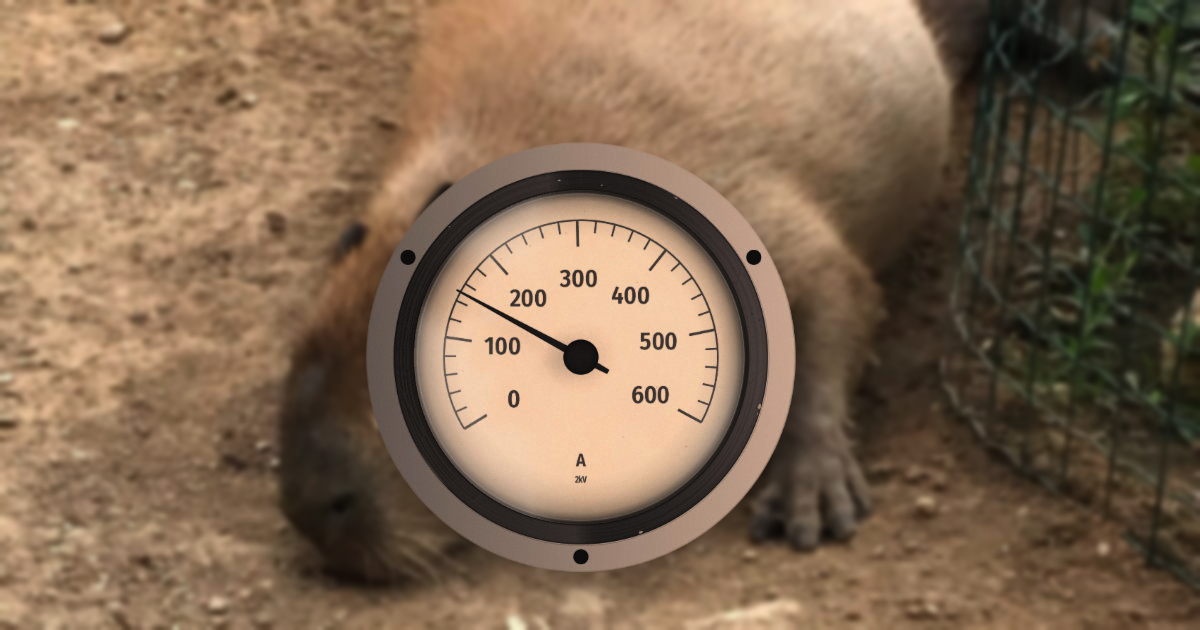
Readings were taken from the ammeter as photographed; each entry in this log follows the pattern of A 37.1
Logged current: A 150
